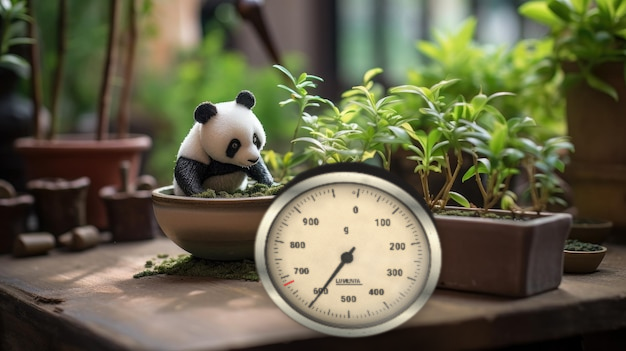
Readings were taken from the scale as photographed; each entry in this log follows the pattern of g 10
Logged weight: g 600
